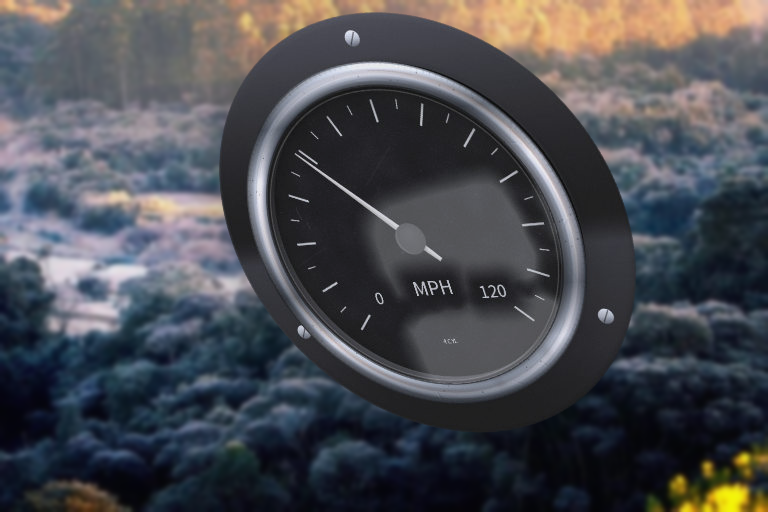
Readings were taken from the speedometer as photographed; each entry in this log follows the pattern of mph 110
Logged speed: mph 40
